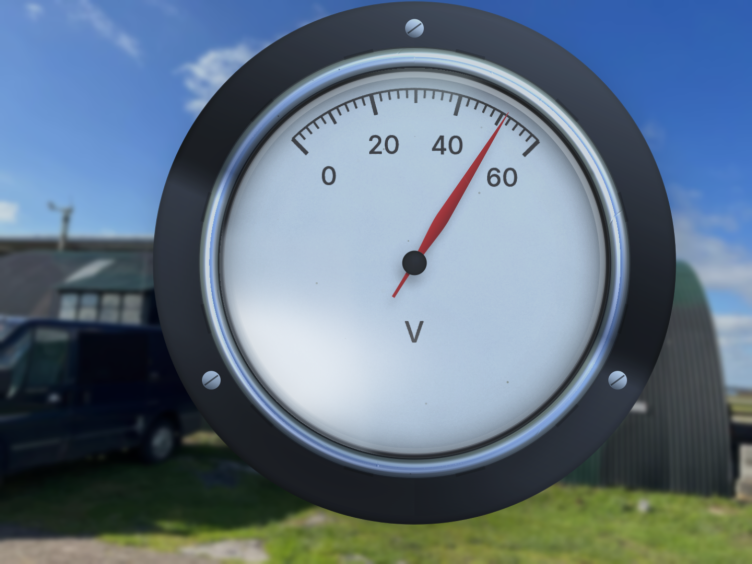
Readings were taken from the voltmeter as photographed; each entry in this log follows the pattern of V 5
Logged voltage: V 51
